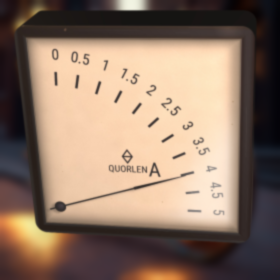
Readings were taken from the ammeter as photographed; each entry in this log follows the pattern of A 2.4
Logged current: A 4
